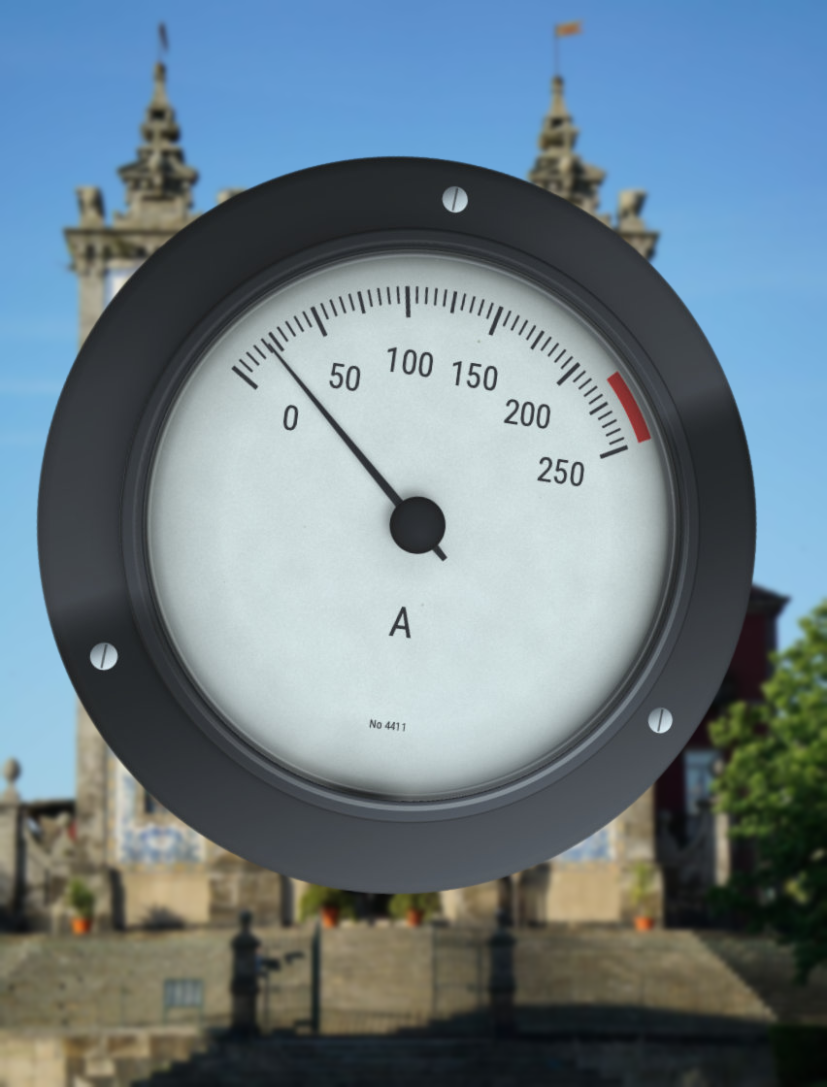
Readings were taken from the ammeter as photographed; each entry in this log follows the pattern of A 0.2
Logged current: A 20
